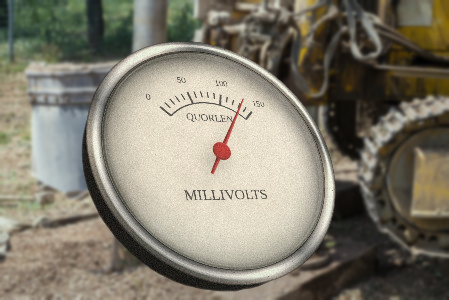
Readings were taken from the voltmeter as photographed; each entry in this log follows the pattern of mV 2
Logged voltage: mV 130
